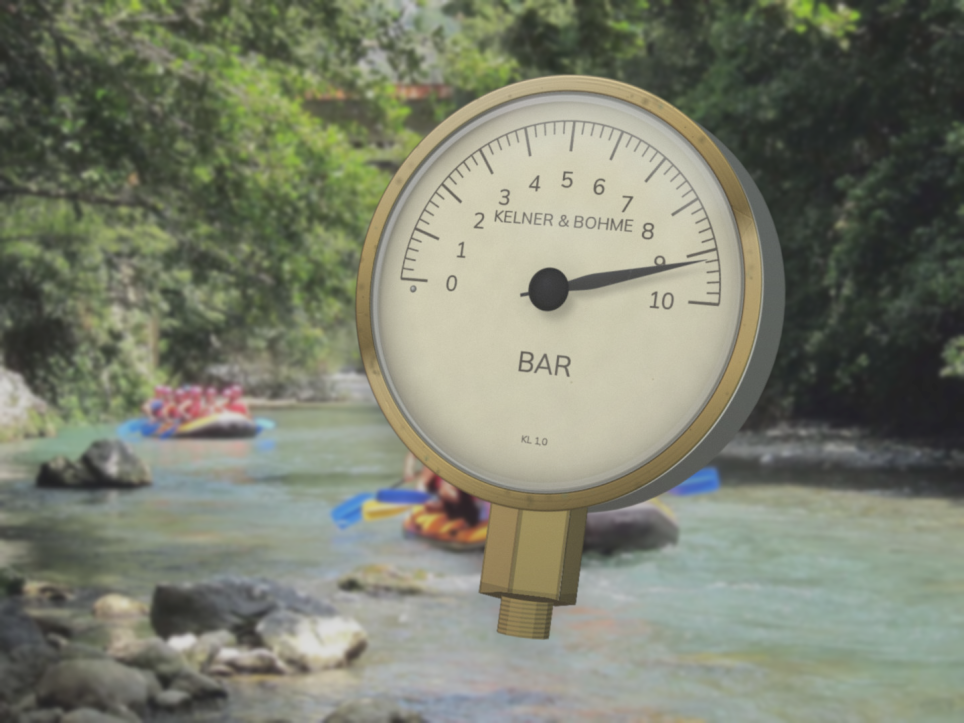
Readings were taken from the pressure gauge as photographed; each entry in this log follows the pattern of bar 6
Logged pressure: bar 9.2
